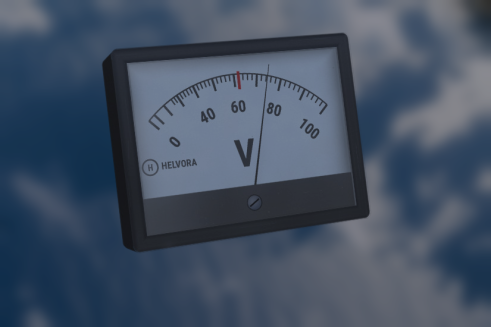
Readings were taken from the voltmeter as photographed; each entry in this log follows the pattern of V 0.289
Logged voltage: V 74
